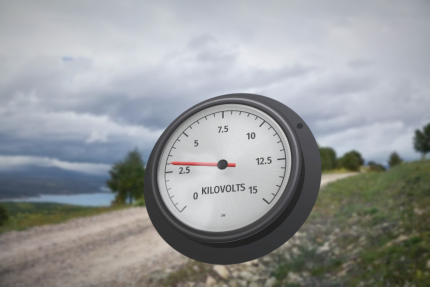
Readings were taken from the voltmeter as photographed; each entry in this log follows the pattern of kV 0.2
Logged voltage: kV 3
